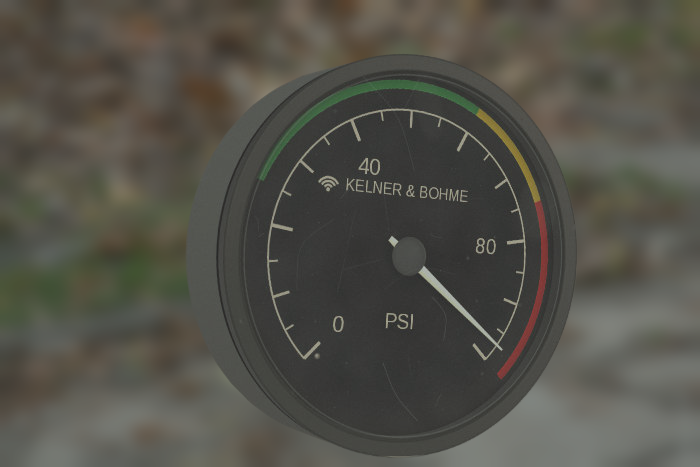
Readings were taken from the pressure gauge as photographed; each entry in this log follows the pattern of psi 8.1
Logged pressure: psi 97.5
